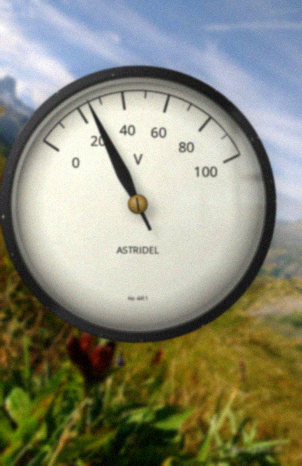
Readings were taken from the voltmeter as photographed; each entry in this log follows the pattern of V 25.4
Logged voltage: V 25
